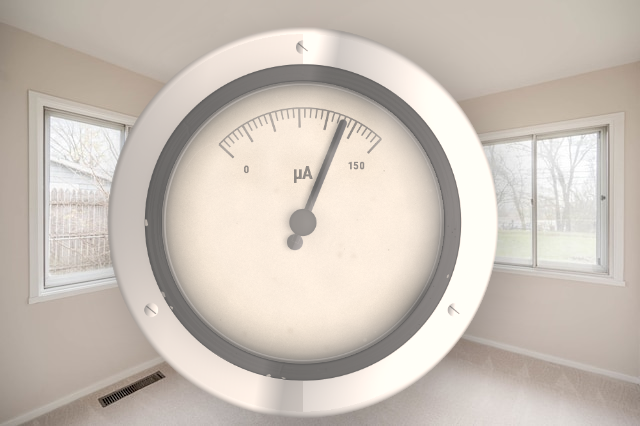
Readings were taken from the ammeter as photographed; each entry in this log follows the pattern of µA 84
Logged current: µA 115
